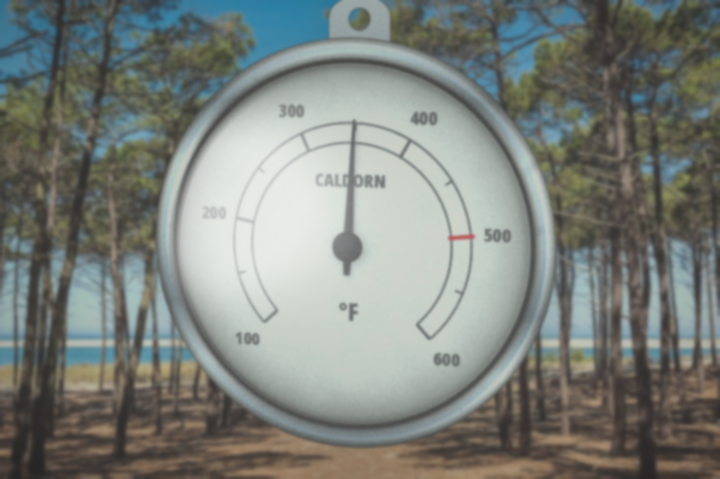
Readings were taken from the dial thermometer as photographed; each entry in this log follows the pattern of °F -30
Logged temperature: °F 350
